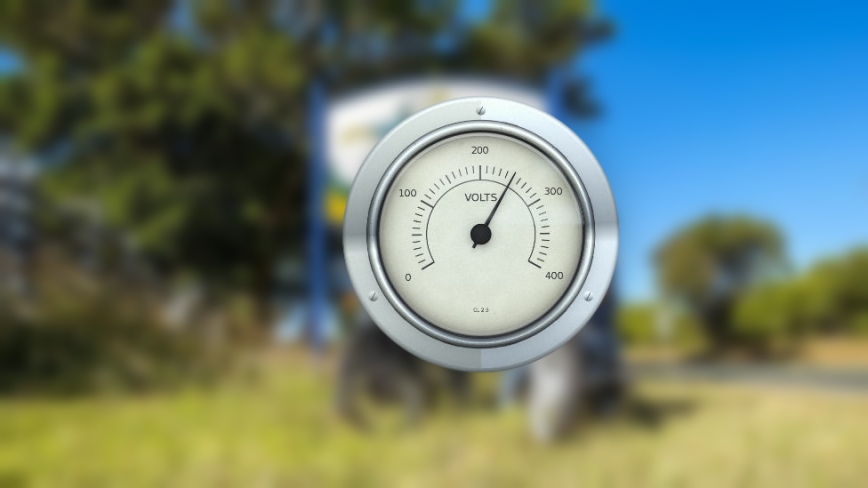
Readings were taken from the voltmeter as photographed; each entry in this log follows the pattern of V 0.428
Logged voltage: V 250
